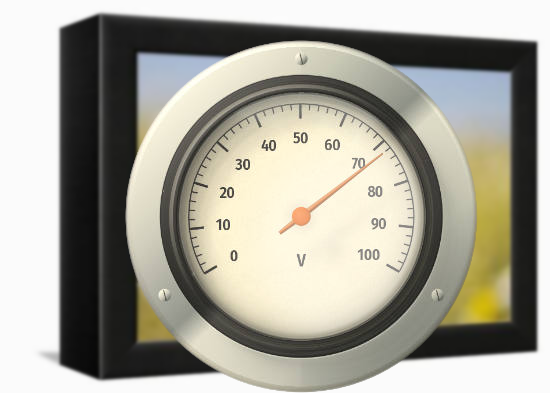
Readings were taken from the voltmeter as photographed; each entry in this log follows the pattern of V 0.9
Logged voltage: V 72
